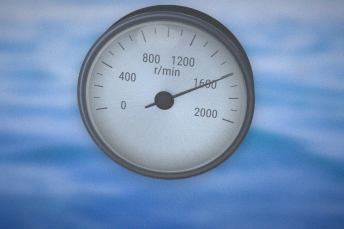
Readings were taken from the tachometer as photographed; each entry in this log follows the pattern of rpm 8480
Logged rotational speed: rpm 1600
